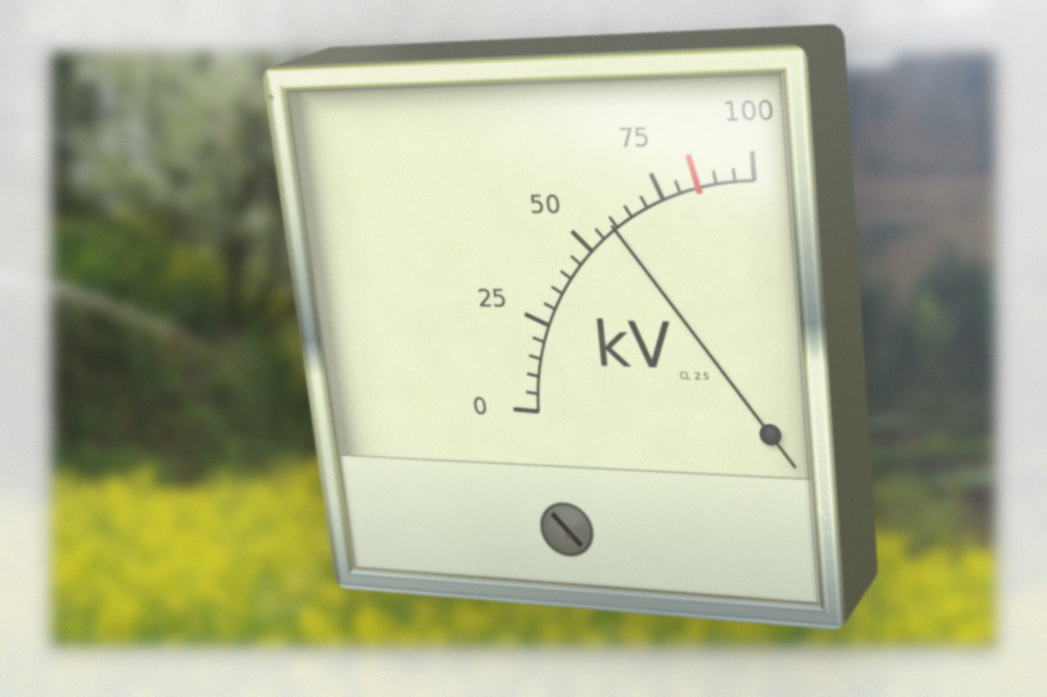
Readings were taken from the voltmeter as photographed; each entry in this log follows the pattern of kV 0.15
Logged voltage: kV 60
